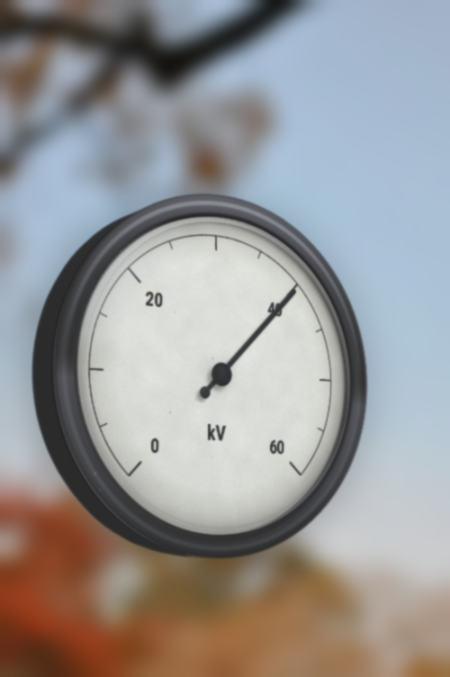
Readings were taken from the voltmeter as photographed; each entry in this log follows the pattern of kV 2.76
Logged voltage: kV 40
